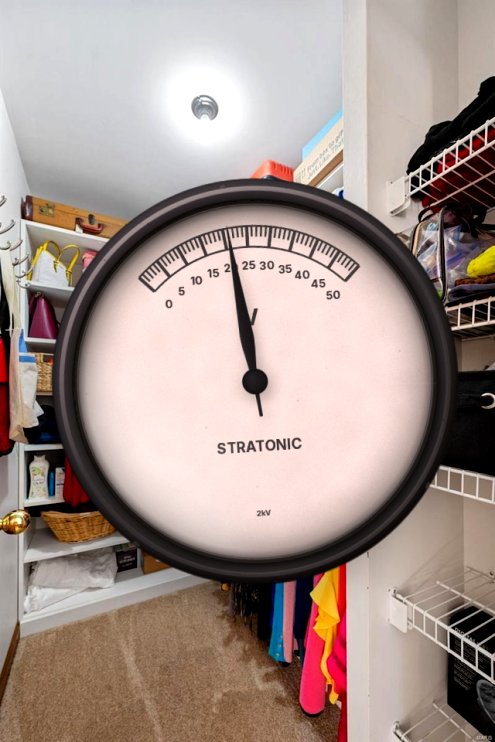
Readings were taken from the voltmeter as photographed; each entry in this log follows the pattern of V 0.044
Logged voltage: V 21
